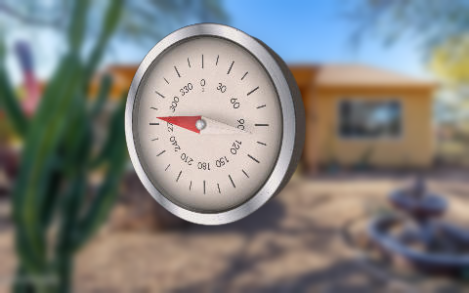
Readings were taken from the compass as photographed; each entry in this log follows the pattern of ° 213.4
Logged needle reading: ° 277.5
